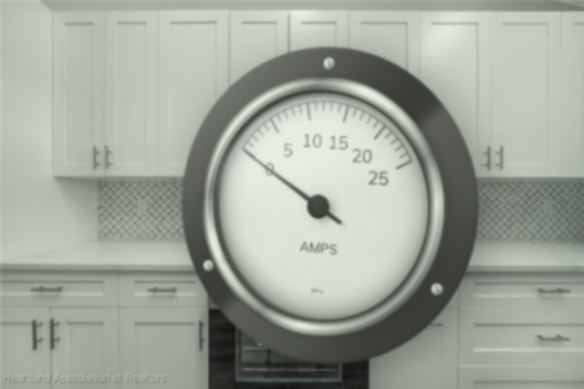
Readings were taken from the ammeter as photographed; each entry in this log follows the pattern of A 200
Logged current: A 0
